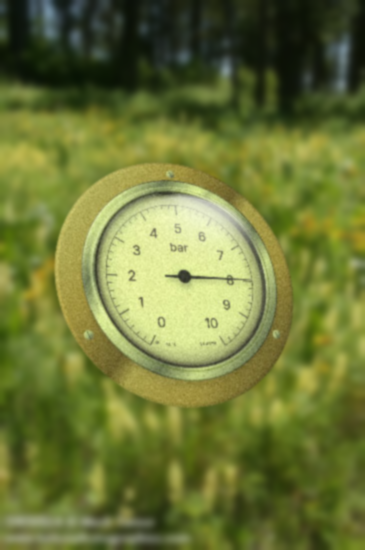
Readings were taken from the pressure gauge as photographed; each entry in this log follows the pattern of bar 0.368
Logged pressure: bar 8
